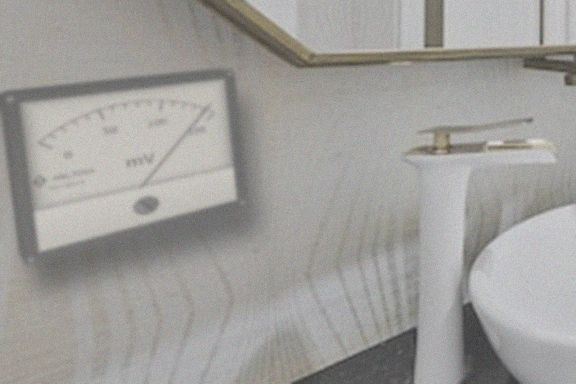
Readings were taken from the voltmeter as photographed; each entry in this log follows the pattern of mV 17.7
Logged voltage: mV 140
